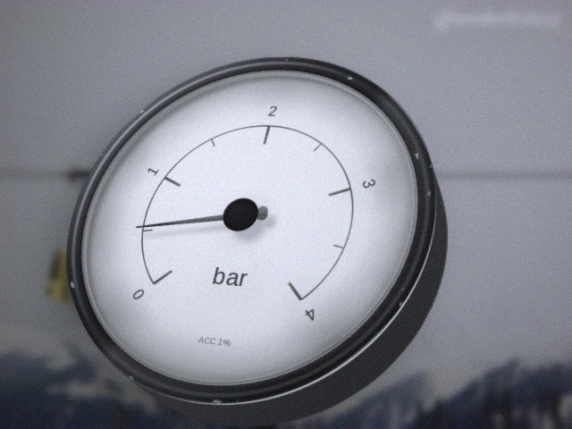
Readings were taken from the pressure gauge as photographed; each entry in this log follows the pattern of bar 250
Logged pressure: bar 0.5
